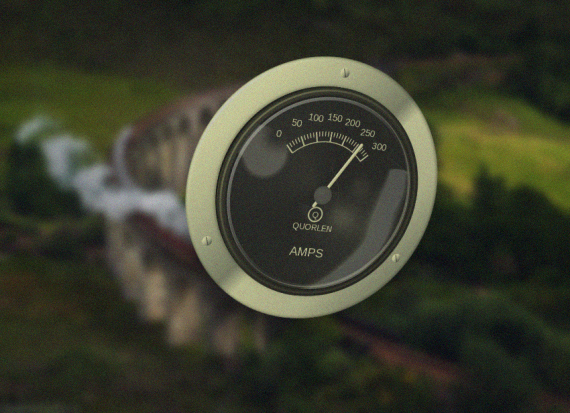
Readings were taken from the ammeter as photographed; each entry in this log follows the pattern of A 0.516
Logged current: A 250
